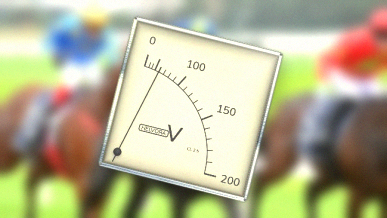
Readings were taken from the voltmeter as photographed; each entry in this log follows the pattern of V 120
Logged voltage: V 60
